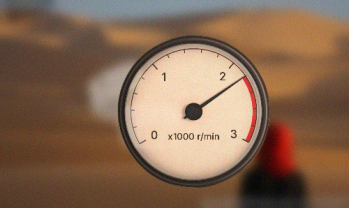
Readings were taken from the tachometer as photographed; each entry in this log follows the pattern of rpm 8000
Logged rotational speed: rpm 2200
